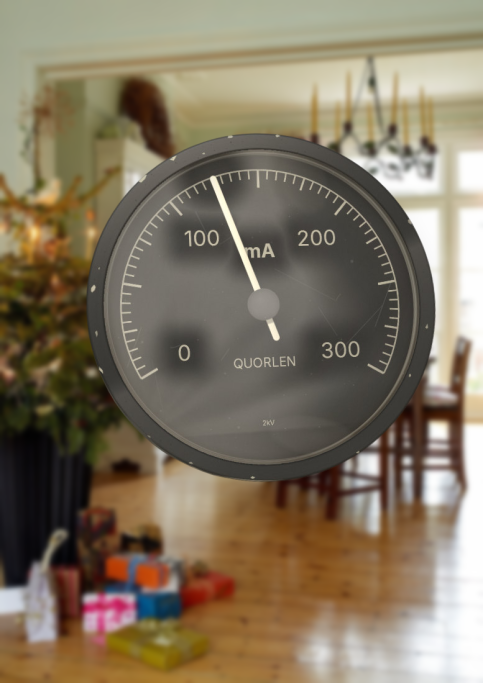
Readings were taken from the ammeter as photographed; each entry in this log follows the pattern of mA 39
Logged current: mA 125
